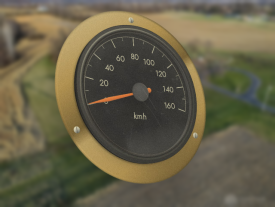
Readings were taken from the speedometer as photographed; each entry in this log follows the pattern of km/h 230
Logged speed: km/h 0
